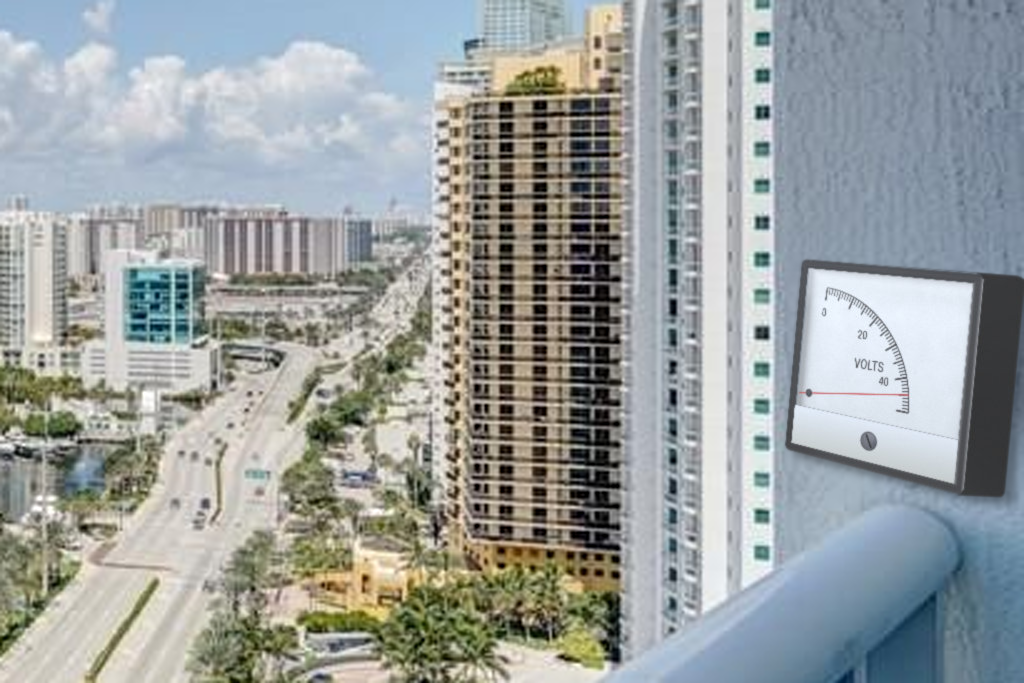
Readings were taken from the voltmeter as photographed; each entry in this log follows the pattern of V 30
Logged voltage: V 45
